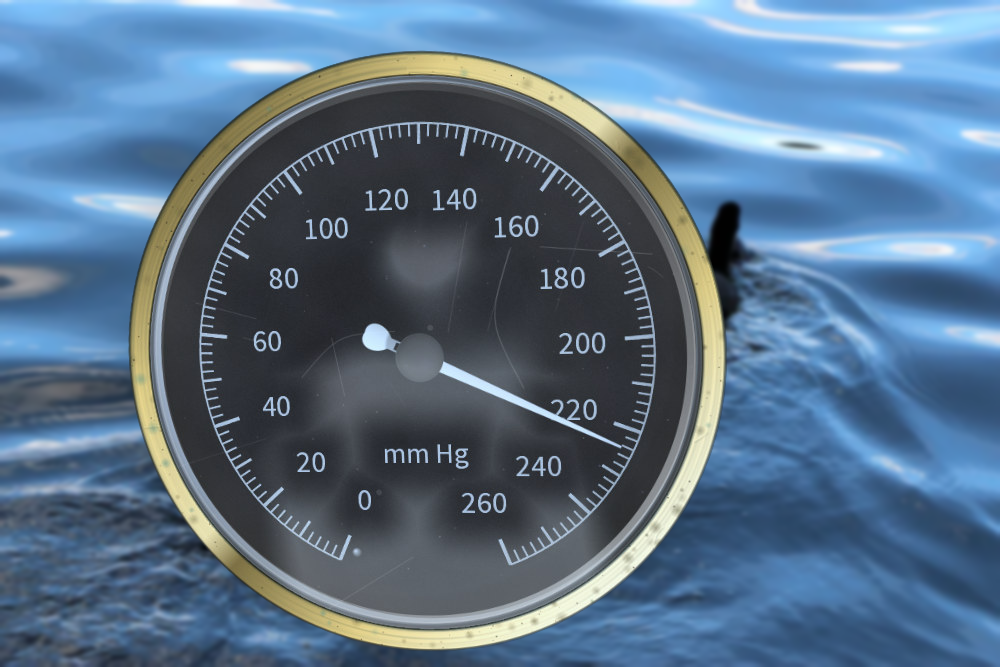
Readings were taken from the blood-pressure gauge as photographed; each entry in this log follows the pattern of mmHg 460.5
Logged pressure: mmHg 224
